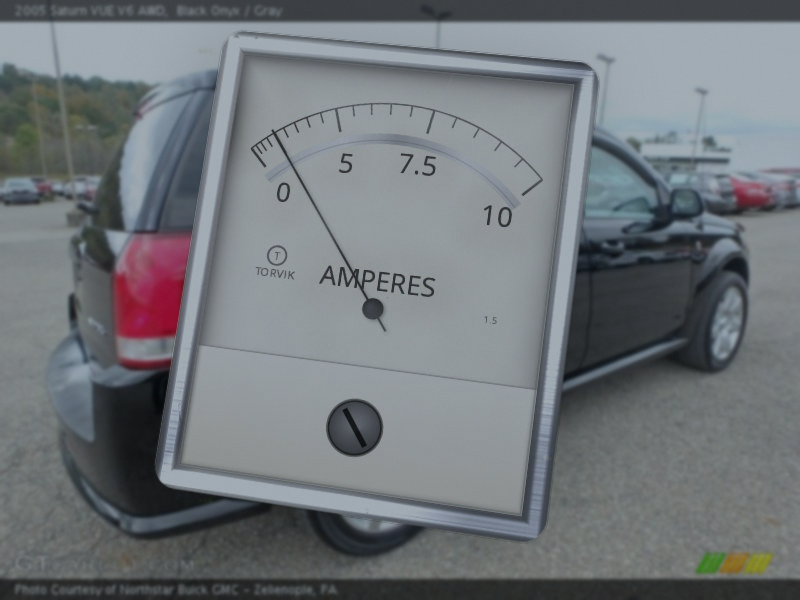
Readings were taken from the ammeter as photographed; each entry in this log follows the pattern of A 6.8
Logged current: A 2.5
